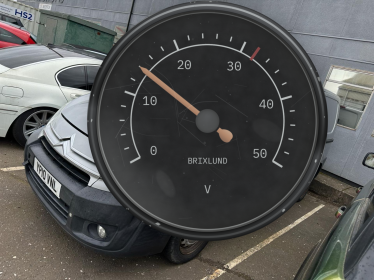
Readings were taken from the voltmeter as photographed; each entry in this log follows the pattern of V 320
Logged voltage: V 14
